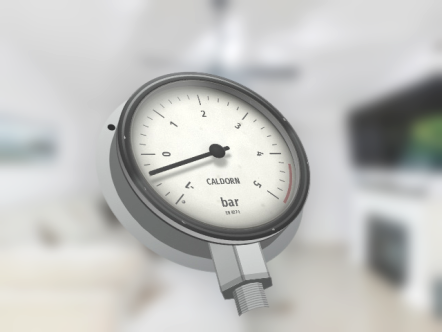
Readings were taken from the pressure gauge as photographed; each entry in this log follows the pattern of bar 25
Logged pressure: bar -0.4
